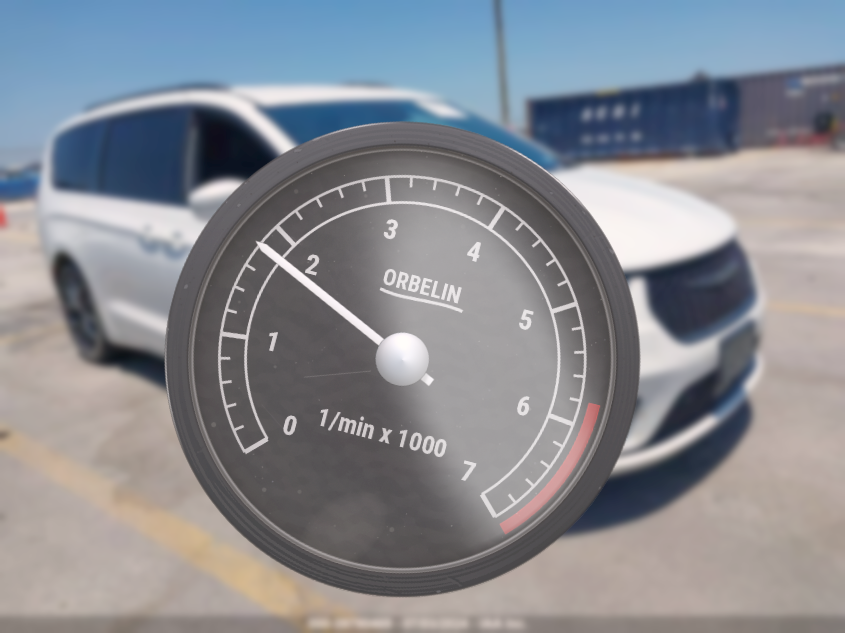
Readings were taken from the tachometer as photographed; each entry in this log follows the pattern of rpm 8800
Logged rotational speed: rpm 1800
